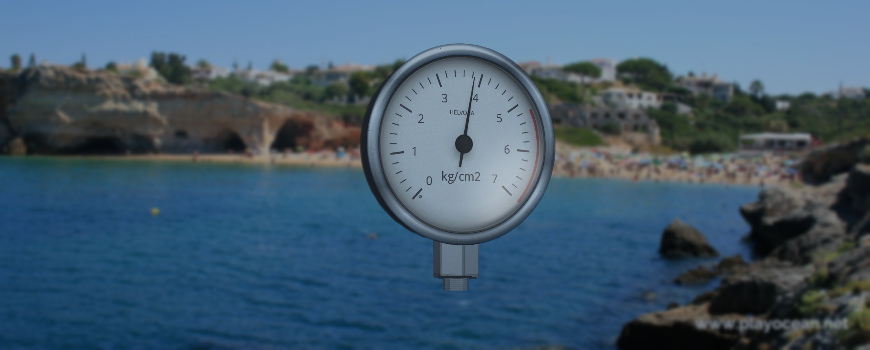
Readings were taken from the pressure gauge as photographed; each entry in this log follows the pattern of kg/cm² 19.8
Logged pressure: kg/cm² 3.8
